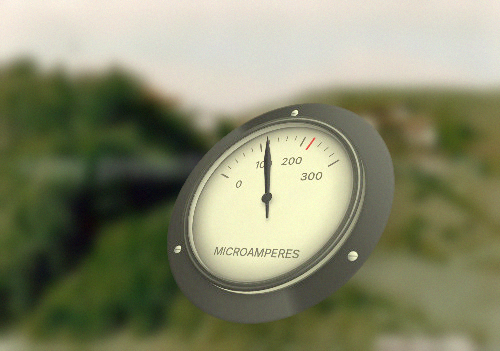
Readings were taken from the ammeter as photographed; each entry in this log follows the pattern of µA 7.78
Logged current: µA 120
